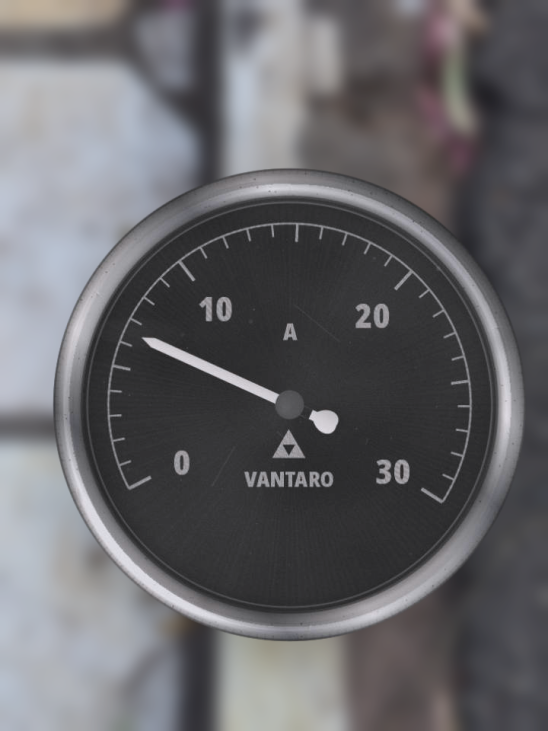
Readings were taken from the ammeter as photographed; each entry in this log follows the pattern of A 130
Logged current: A 6.5
